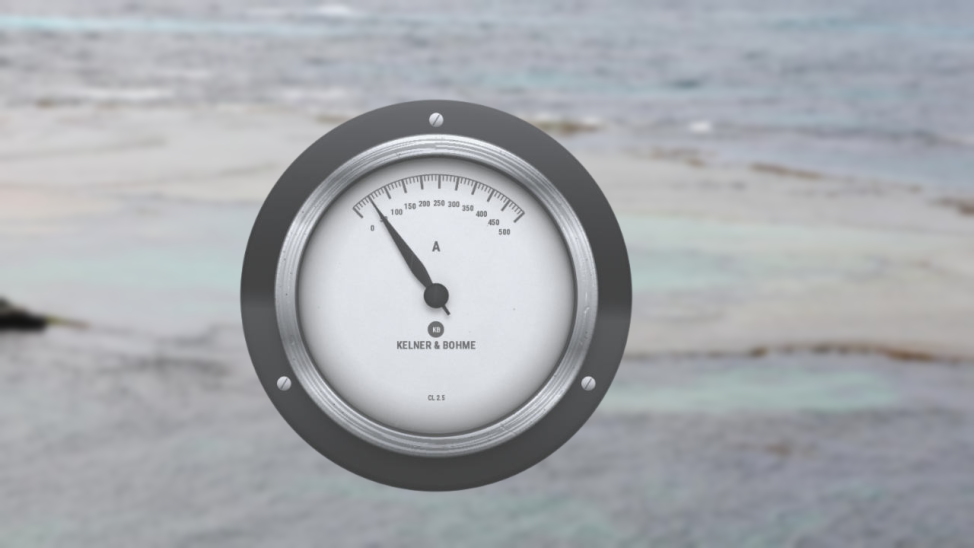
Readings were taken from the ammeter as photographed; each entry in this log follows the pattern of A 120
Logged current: A 50
